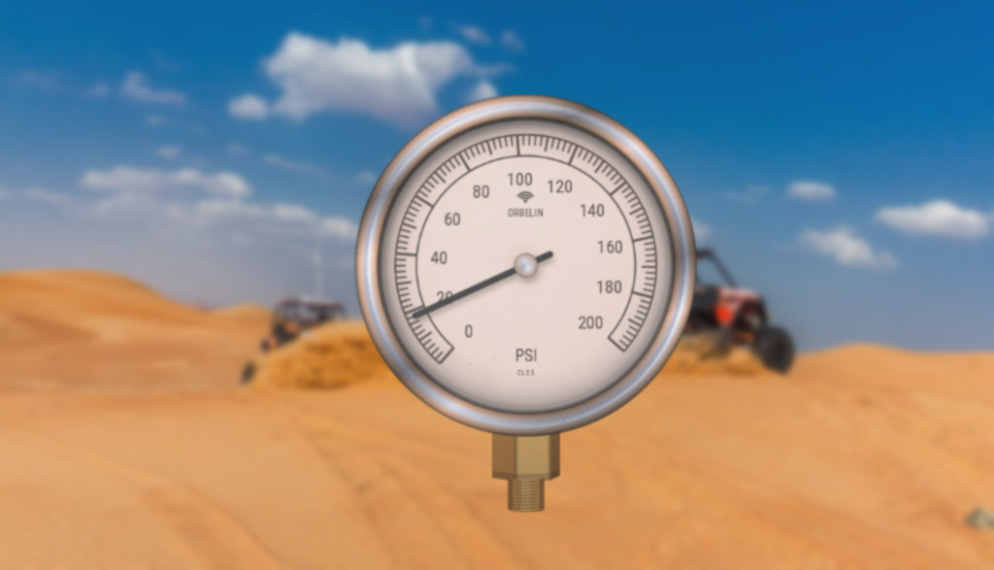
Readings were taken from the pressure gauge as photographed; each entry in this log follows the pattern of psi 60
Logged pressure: psi 18
